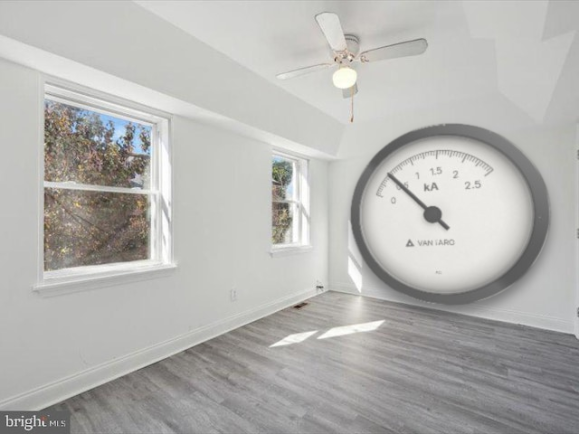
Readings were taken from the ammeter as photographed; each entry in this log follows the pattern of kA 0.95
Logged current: kA 0.5
